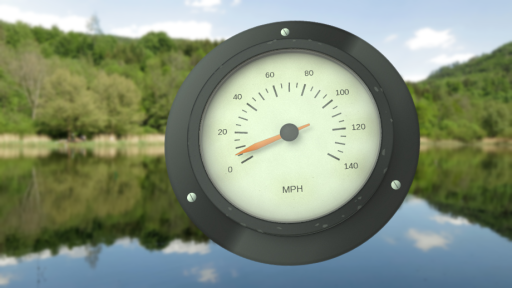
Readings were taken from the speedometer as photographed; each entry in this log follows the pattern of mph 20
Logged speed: mph 5
